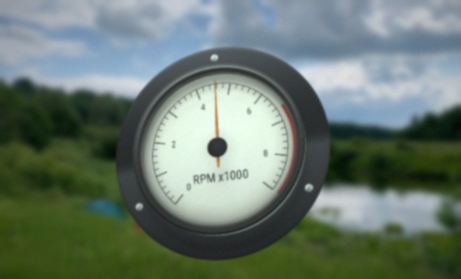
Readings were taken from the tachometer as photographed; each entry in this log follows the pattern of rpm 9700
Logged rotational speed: rpm 4600
